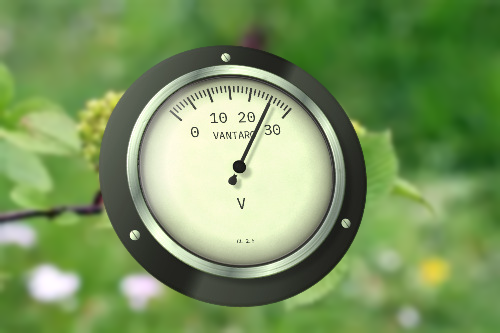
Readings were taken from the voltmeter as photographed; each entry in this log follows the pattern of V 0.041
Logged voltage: V 25
